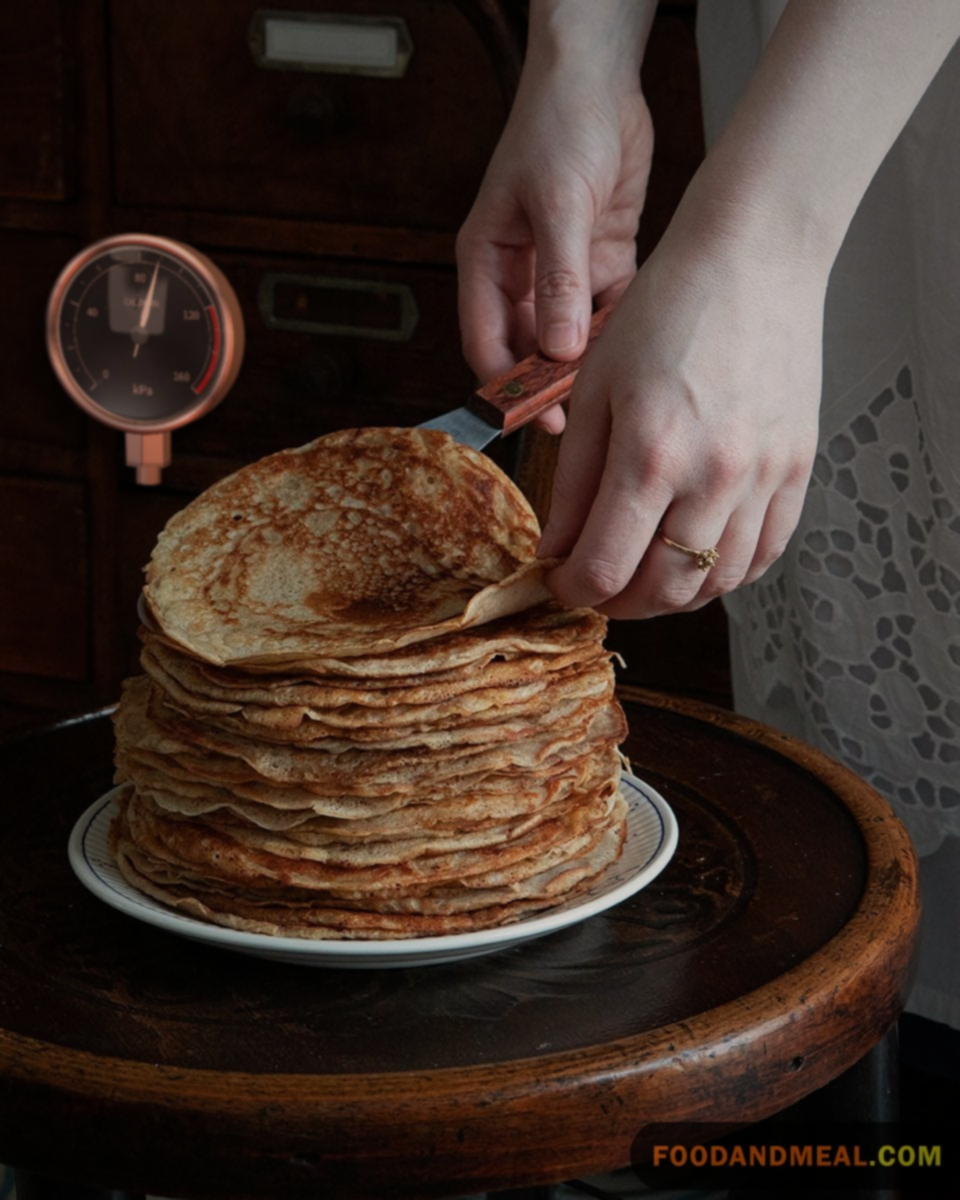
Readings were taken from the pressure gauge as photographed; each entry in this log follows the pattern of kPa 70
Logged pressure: kPa 90
